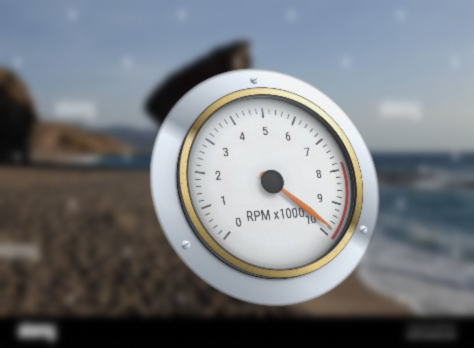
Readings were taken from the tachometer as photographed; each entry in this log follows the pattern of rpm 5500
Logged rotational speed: rpm 9800
